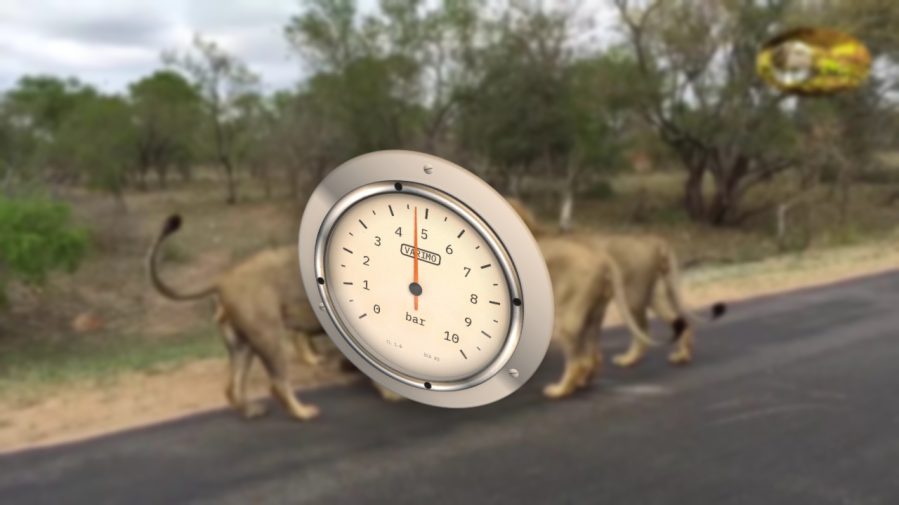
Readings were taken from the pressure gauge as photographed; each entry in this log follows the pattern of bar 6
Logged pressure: bar 4.75
